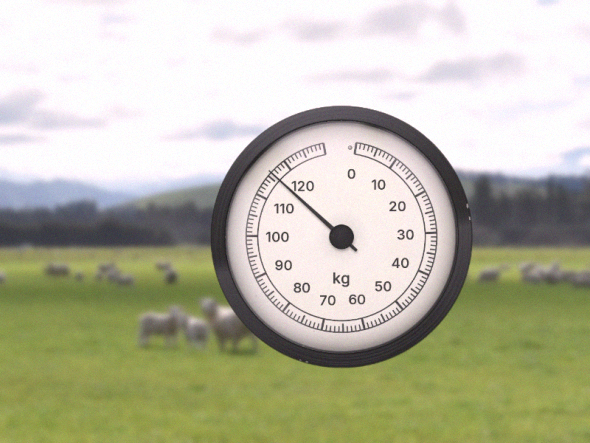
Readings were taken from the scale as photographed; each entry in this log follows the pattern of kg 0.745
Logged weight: kg 116
